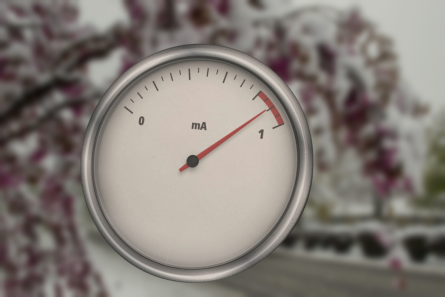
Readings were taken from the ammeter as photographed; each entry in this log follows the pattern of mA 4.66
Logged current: mA 0.9
